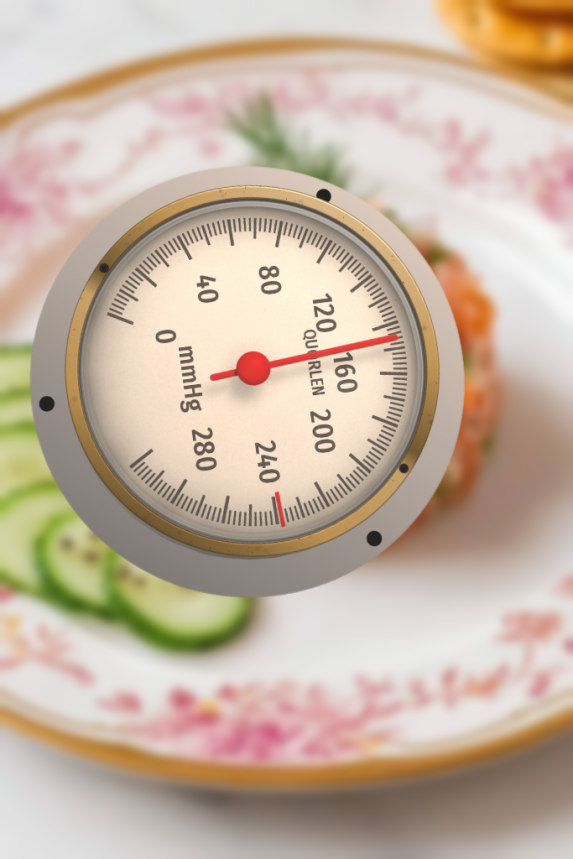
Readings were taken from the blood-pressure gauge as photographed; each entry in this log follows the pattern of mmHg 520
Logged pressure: mmHg 146
